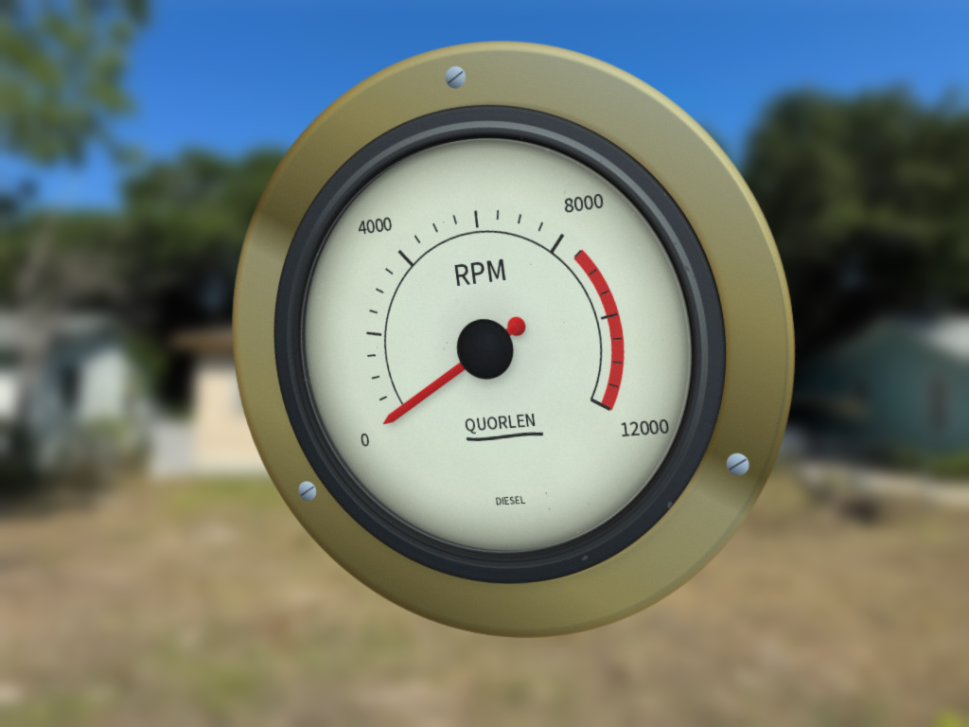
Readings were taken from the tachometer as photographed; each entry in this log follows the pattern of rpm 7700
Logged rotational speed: rpm 0
